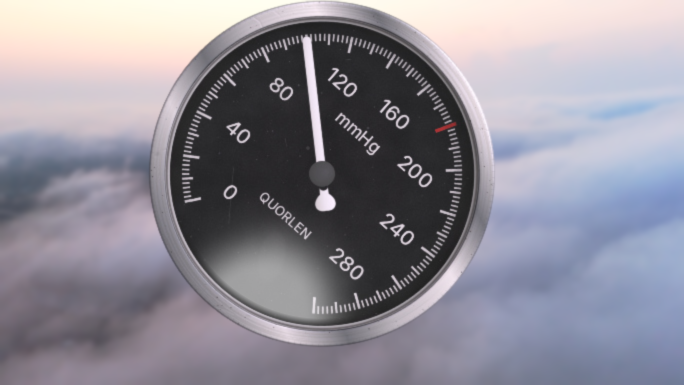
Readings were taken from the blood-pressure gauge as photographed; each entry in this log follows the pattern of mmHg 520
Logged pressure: mmHg 100
